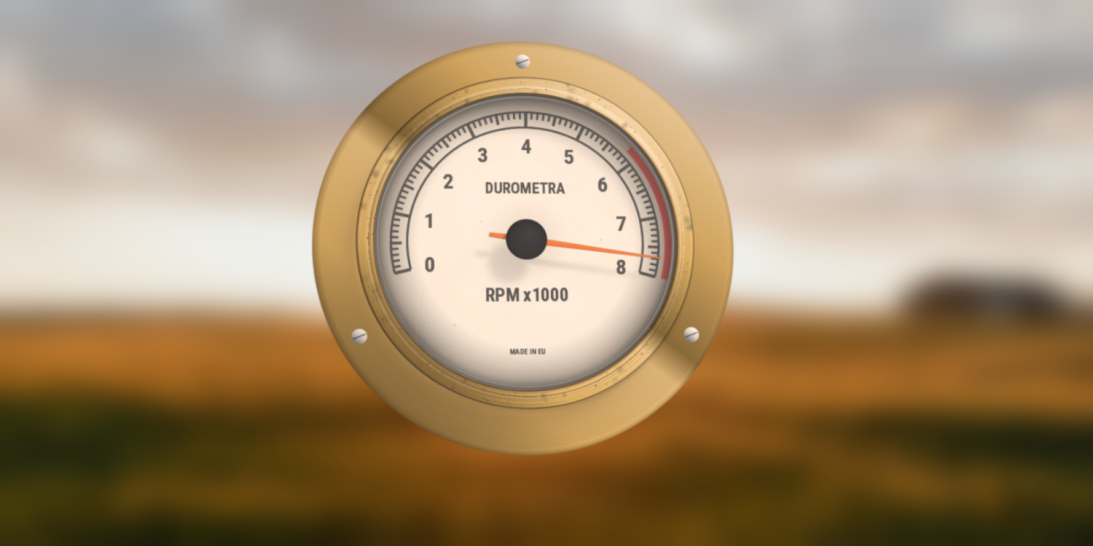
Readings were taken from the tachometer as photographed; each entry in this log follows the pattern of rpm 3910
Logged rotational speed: rpm 7700
